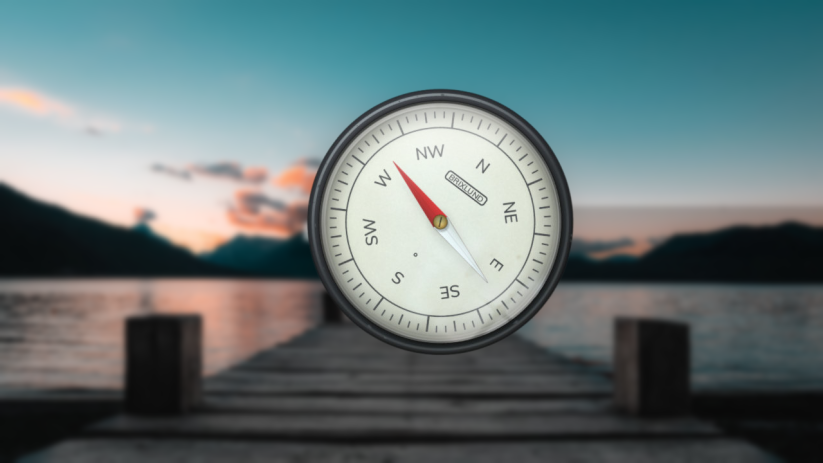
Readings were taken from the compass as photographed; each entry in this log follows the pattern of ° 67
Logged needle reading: ° 285
